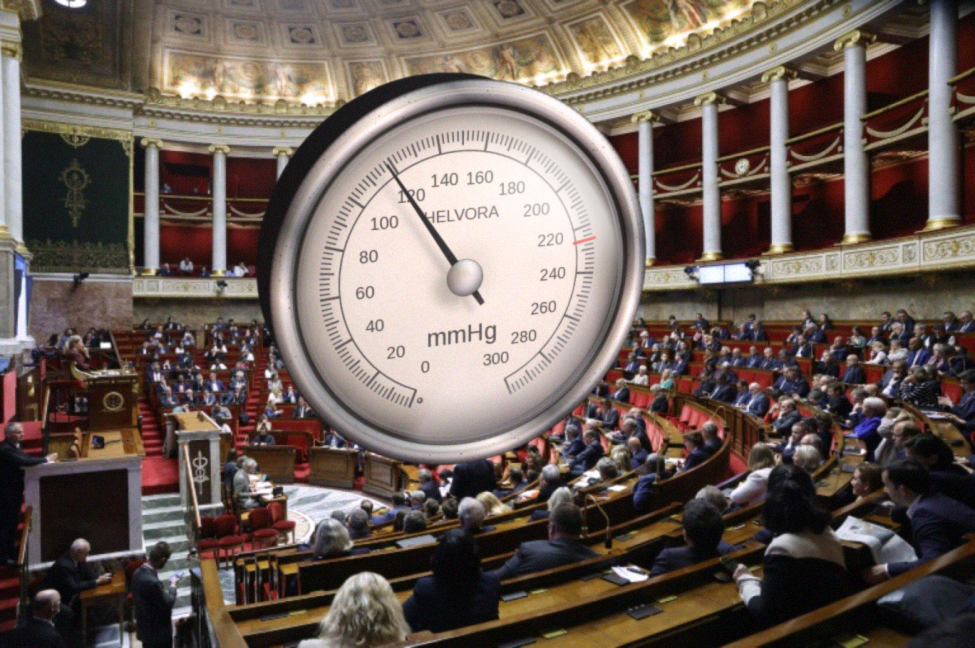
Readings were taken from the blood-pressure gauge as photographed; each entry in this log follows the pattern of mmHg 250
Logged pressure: mmHg 118
